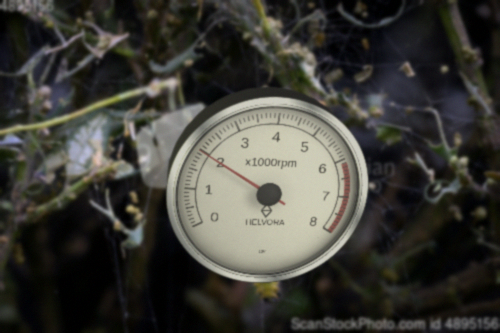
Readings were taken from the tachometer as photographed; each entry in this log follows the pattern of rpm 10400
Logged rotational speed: rpm 2000
